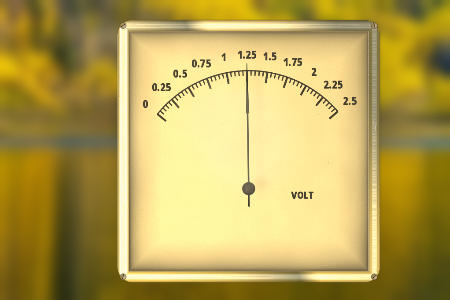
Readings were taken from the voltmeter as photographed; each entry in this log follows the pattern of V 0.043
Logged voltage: V 1.25
